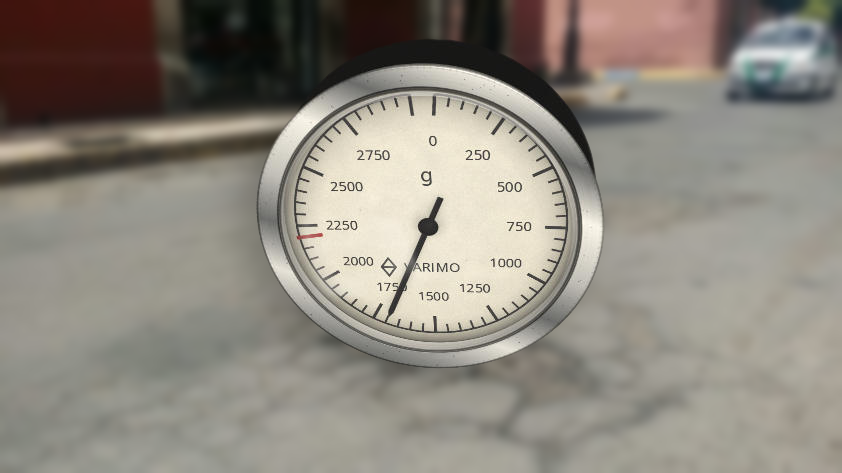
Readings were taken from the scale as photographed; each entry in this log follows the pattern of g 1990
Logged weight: g 1700
